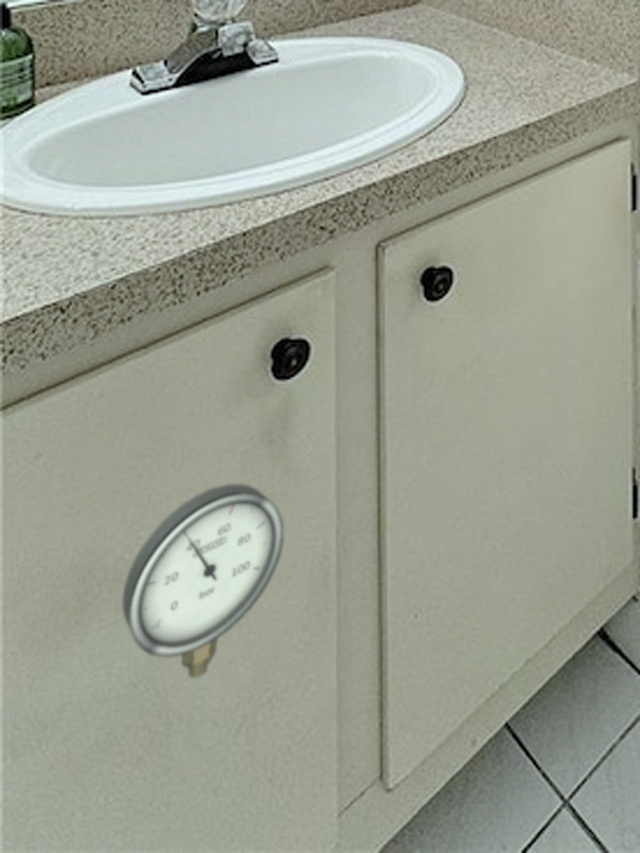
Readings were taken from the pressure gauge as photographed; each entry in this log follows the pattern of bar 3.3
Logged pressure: bar 40
